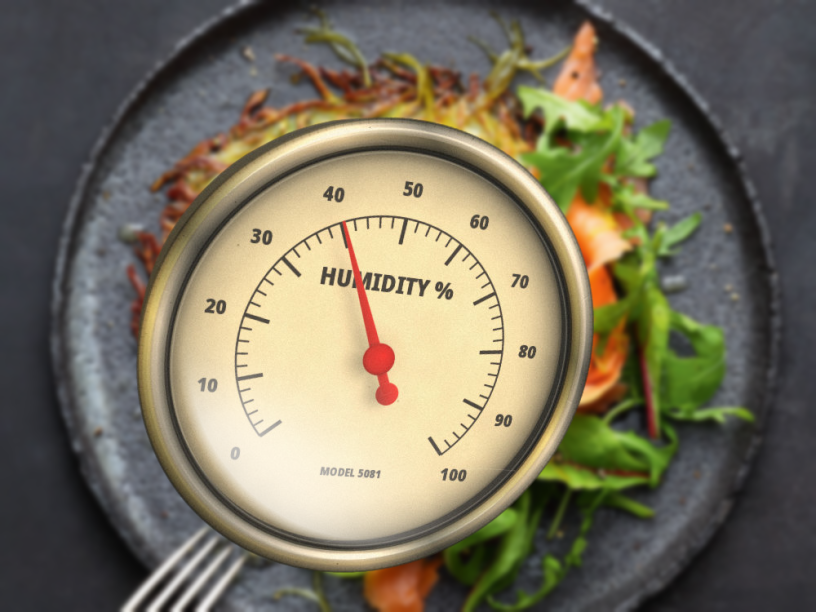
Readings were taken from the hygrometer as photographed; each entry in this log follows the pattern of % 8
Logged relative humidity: % 40
